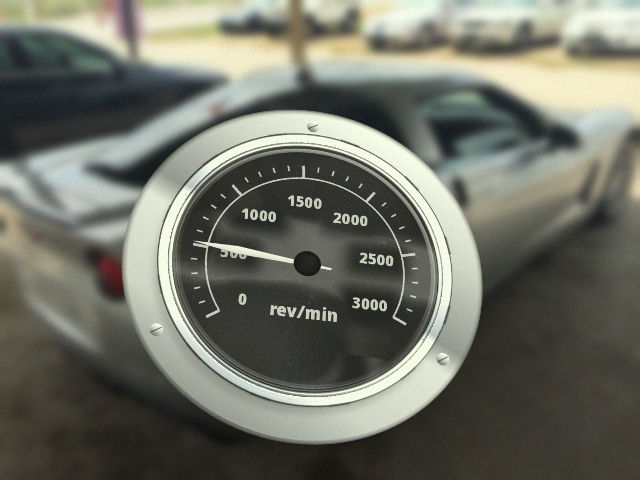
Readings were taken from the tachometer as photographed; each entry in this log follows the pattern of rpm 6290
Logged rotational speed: rpm 500
